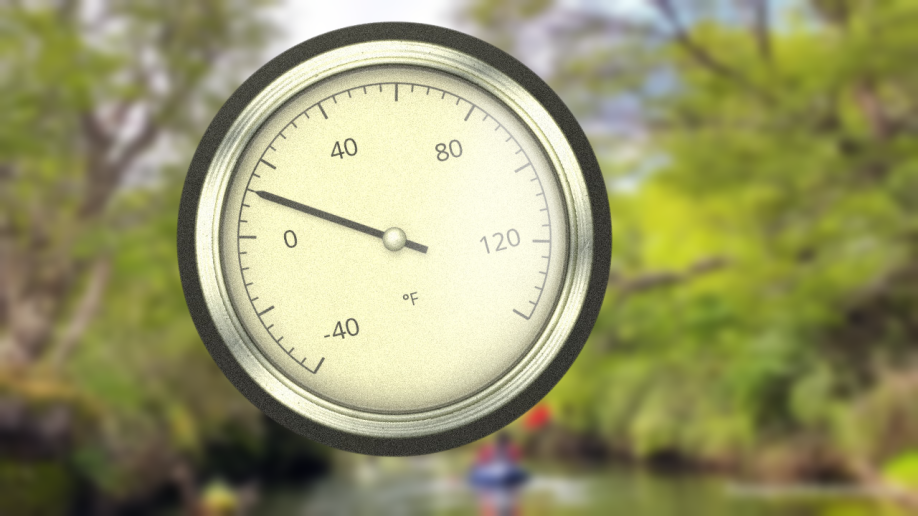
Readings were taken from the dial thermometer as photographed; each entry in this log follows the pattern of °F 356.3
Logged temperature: °F 12
